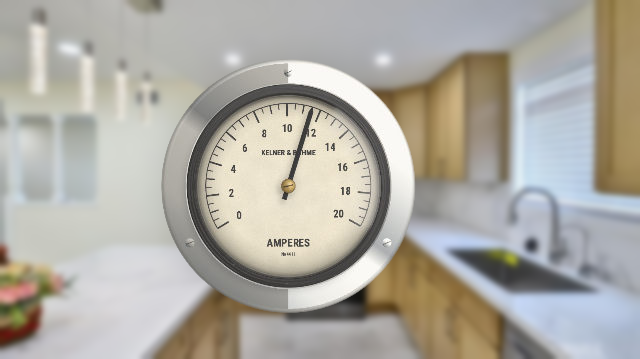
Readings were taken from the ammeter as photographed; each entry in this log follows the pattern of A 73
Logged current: A 11.5
